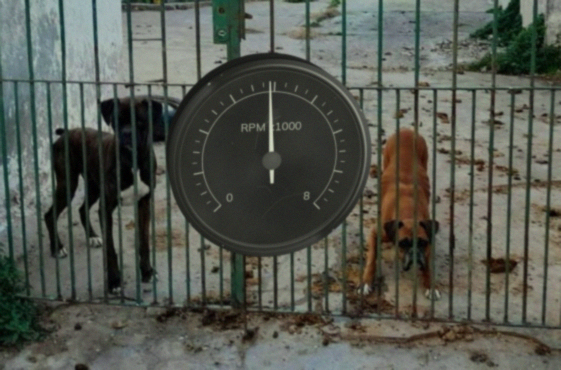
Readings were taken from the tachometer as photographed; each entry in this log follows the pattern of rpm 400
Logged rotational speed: rpm 3875
